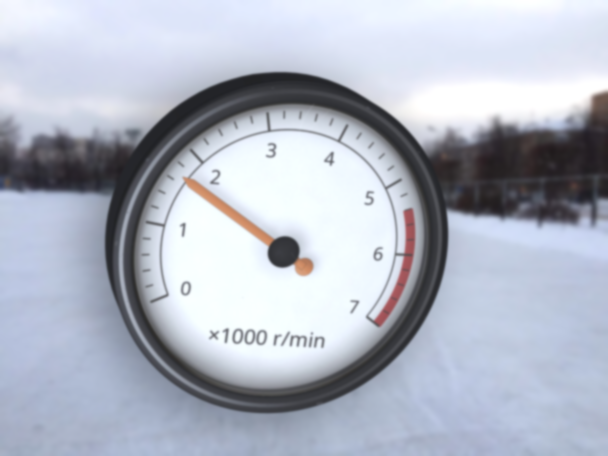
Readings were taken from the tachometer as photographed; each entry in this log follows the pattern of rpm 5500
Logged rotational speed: rpm 1700
